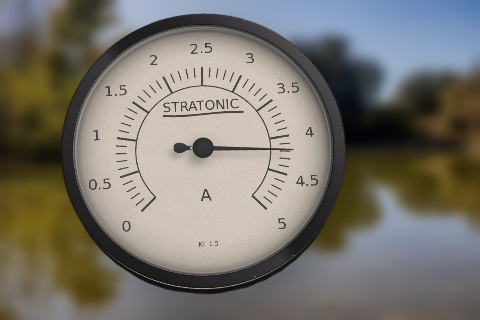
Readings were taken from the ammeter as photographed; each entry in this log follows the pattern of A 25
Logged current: A 4.2
